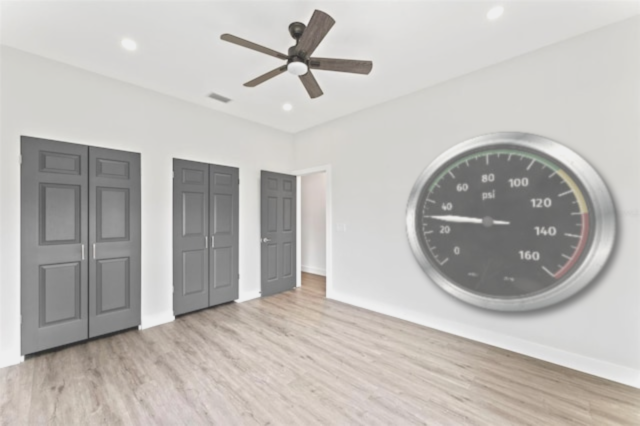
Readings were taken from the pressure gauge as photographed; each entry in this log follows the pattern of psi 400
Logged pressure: psi 30
